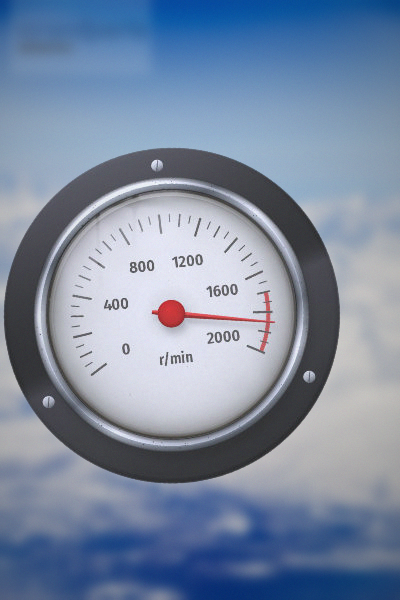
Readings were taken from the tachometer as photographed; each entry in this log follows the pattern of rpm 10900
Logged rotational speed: rpm 1850
